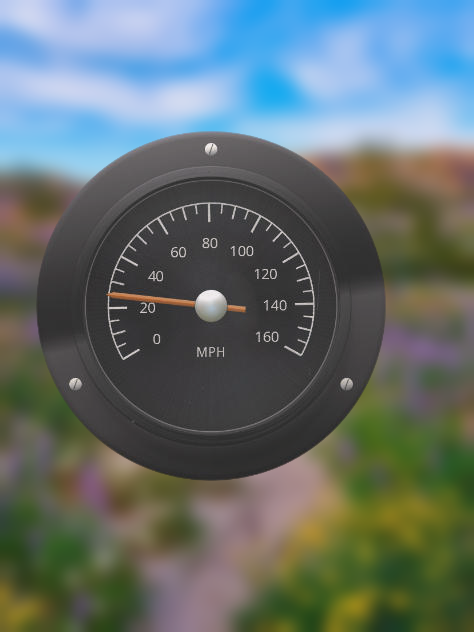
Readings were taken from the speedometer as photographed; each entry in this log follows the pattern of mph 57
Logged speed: mph 25
